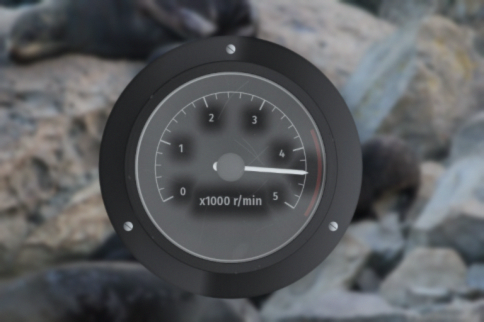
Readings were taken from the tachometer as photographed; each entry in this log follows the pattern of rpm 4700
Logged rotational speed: rpm 4400
